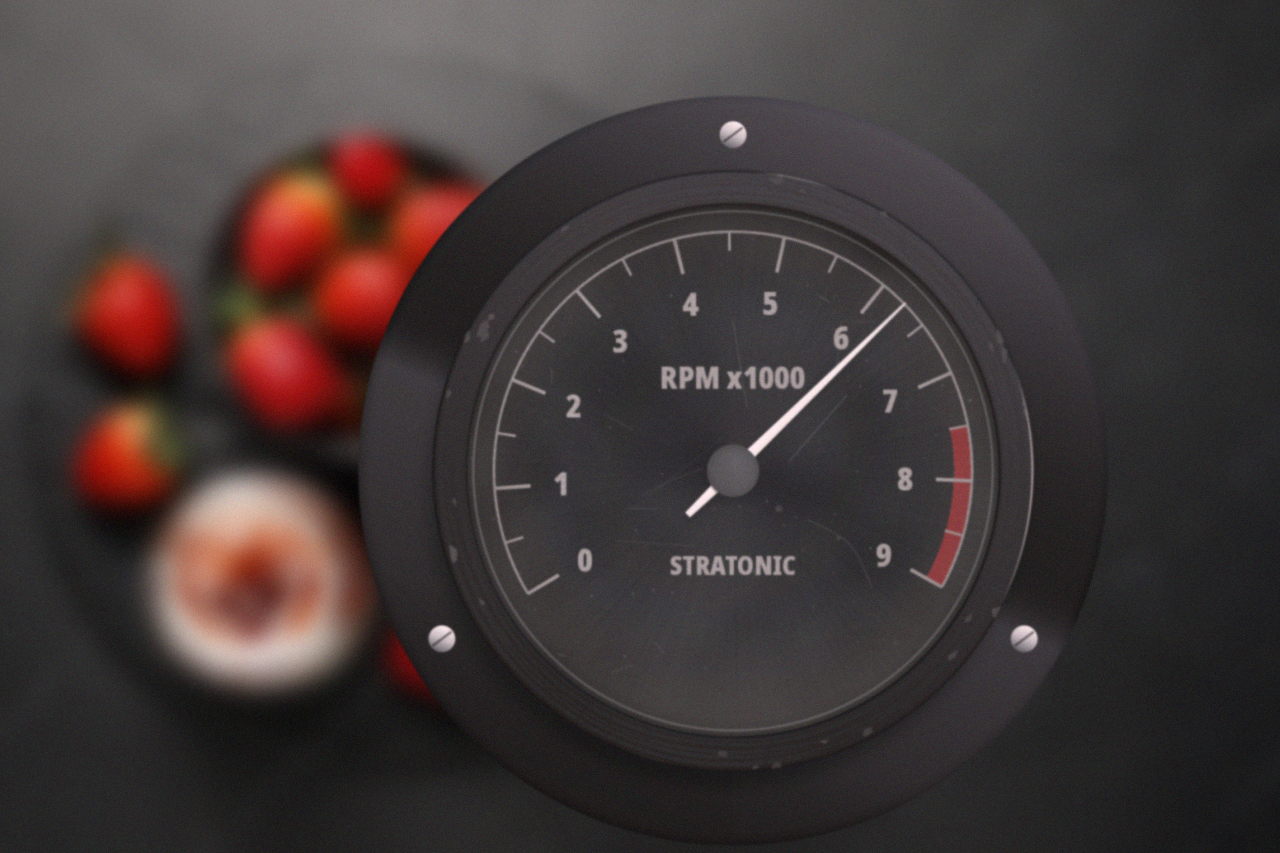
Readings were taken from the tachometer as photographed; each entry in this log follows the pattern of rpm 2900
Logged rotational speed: rpm 6250
